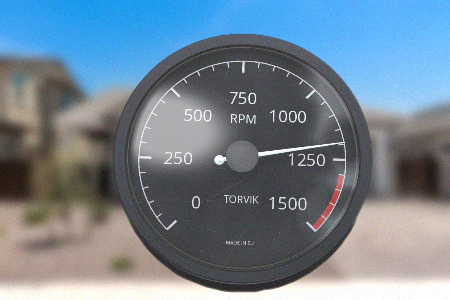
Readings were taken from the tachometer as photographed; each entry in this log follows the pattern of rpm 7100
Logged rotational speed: rpm 1200
